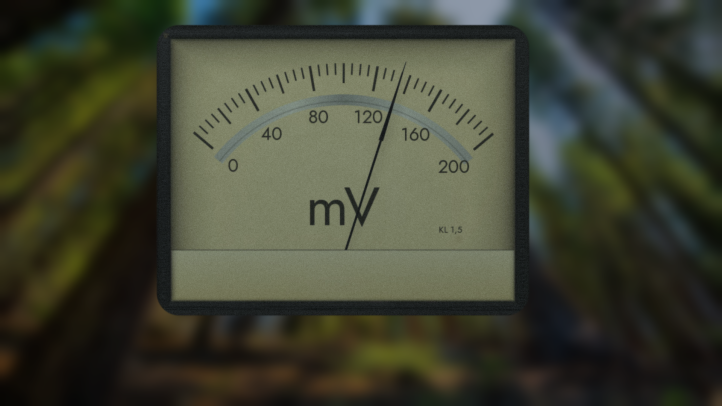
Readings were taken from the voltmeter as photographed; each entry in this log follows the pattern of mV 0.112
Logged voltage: mV 135
